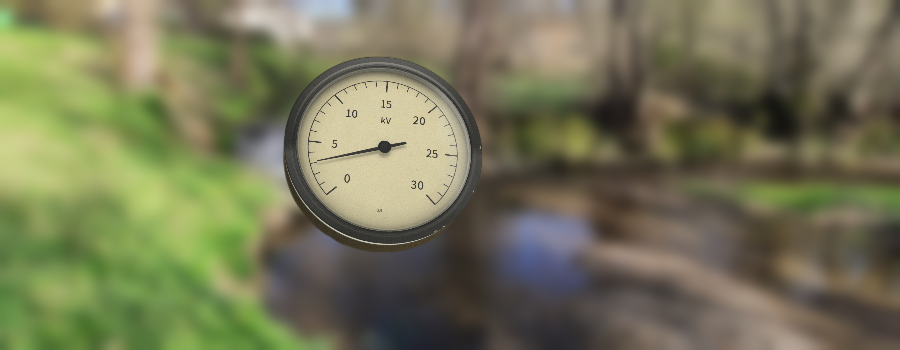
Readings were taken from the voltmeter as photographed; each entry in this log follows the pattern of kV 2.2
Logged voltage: kV 3
